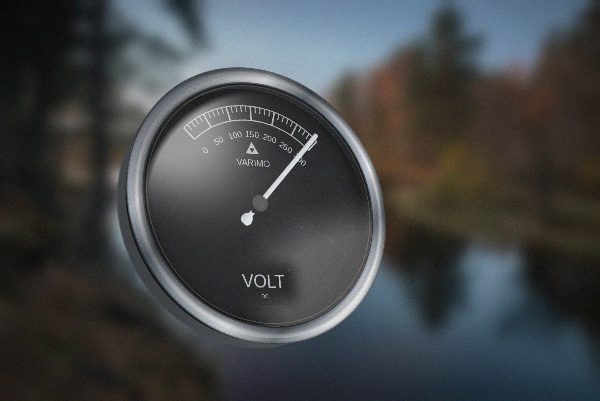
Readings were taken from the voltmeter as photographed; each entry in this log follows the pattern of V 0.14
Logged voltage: V 290
